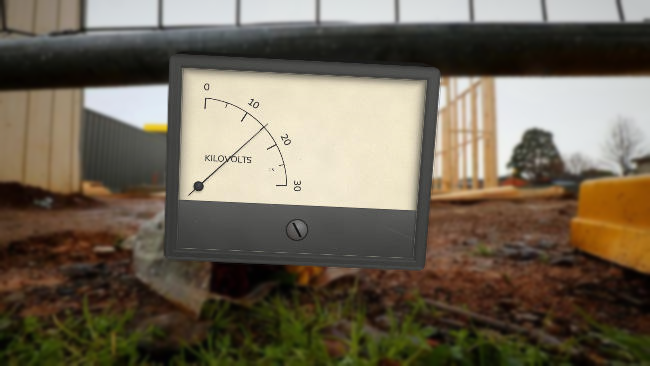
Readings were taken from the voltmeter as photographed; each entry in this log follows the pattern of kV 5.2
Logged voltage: kV 15
